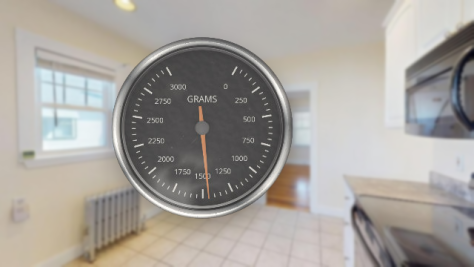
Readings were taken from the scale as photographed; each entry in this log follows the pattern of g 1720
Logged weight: g 1450
